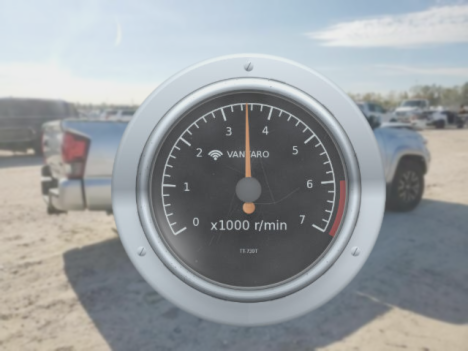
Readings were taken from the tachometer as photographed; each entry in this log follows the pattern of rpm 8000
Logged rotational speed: rpm 3500
